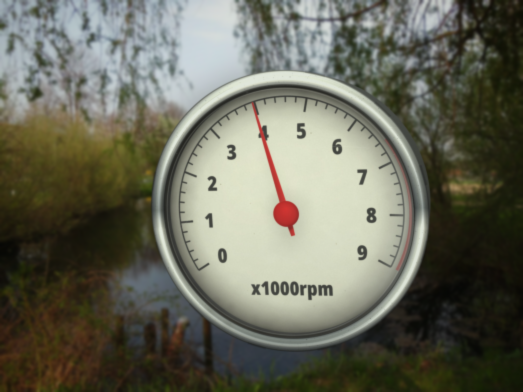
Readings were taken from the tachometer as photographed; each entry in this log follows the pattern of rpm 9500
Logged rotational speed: rpm 4000
